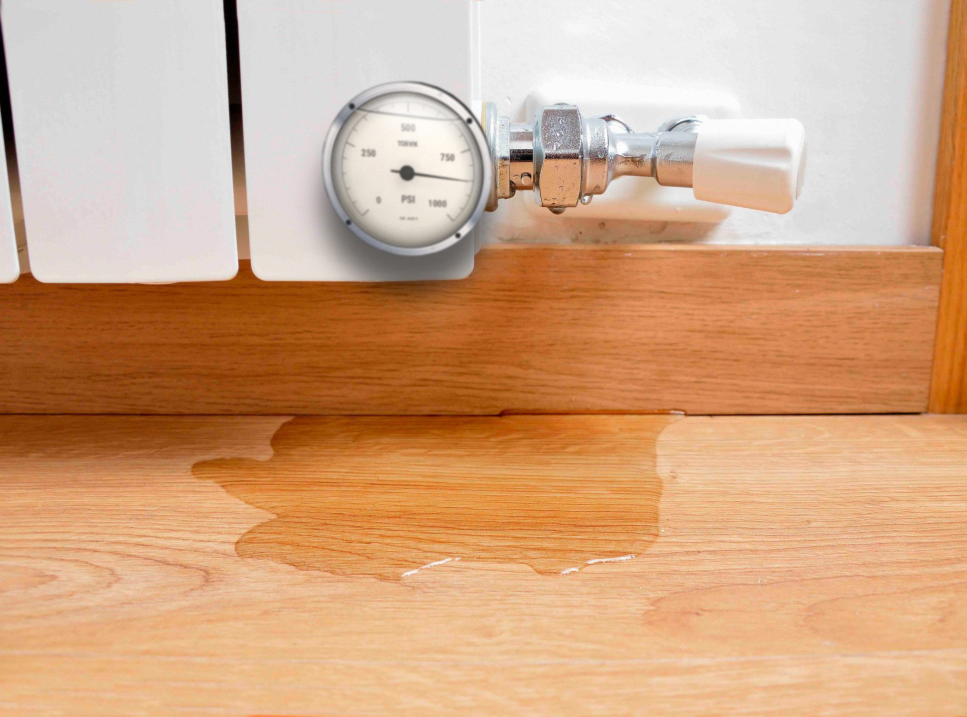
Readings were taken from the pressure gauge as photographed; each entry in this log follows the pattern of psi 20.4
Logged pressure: psi 850
